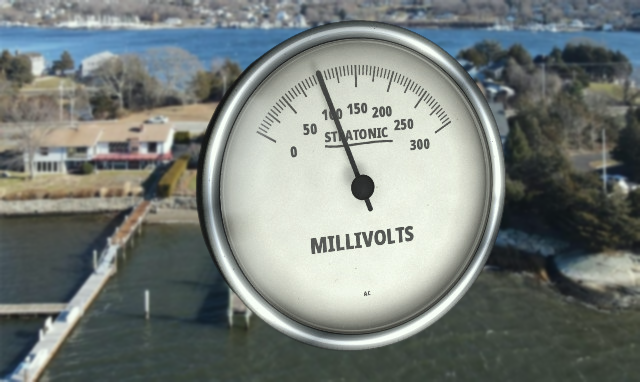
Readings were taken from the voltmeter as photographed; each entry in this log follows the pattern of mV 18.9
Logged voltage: mV 100
